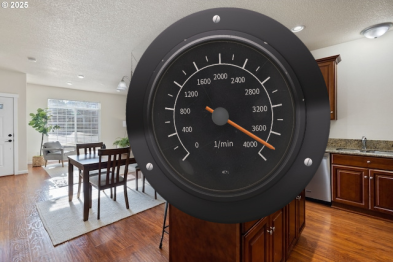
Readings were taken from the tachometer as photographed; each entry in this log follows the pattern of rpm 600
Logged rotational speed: rpm 3800
